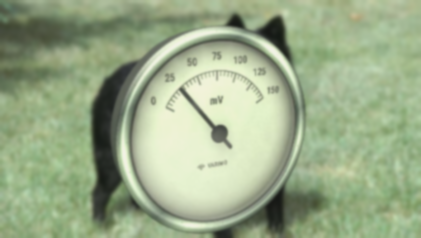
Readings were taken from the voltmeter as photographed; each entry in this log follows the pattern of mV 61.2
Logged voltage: mV 25
